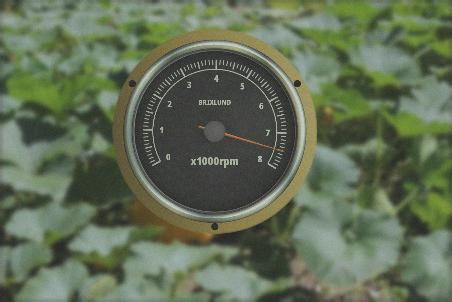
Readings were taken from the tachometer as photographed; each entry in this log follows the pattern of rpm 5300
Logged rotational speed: rpm 7500
